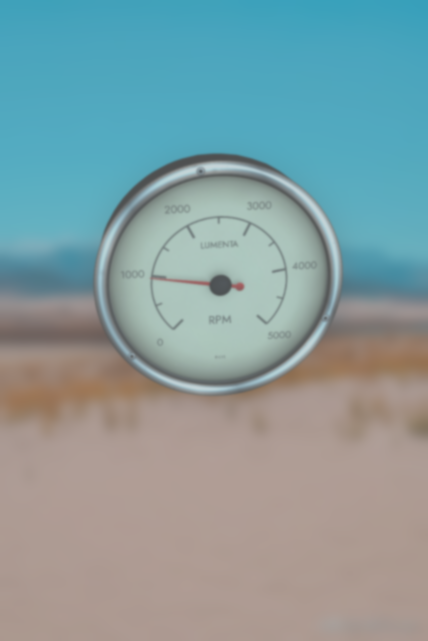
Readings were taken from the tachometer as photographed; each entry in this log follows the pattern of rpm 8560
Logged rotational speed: rpm 1000
